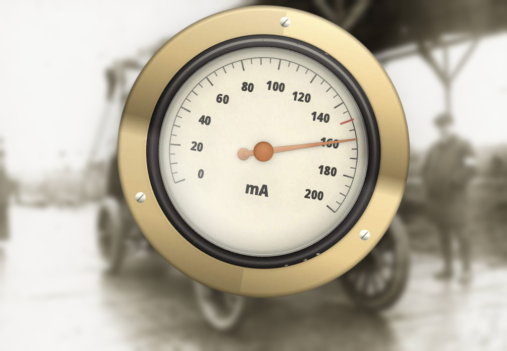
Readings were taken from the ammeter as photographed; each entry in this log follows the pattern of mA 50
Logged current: mA 160
